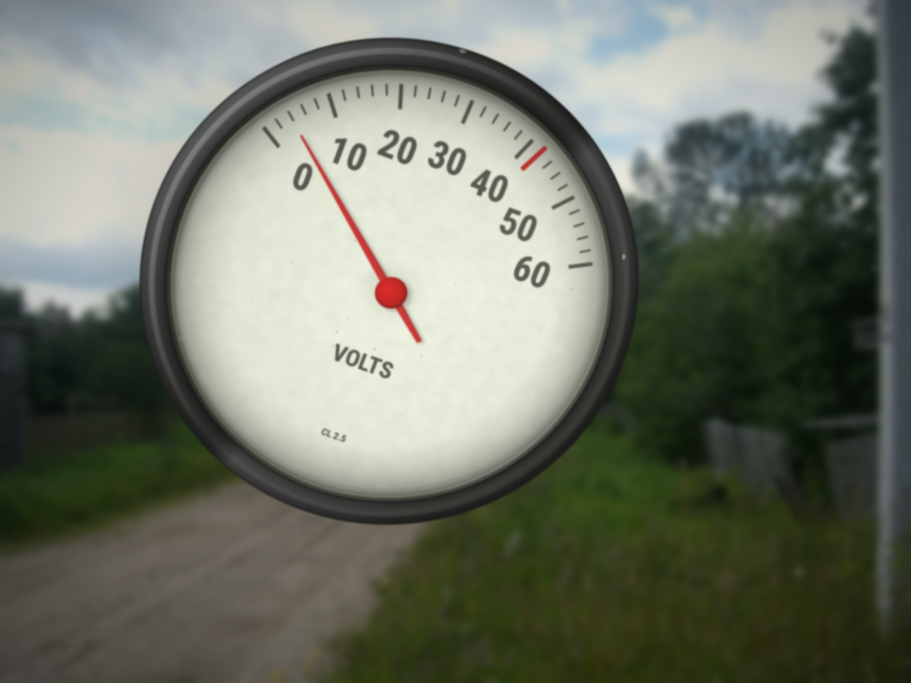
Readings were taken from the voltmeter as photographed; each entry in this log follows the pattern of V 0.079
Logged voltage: V 4
